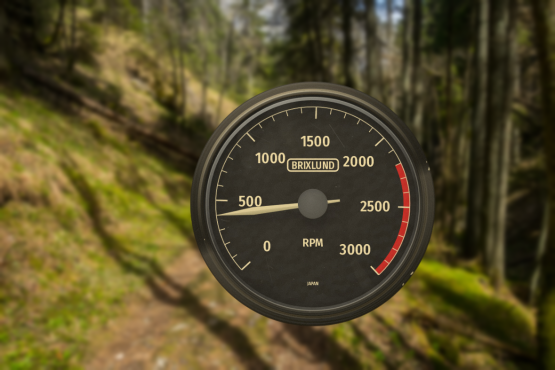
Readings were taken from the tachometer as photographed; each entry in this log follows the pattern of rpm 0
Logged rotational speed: rpm 400
